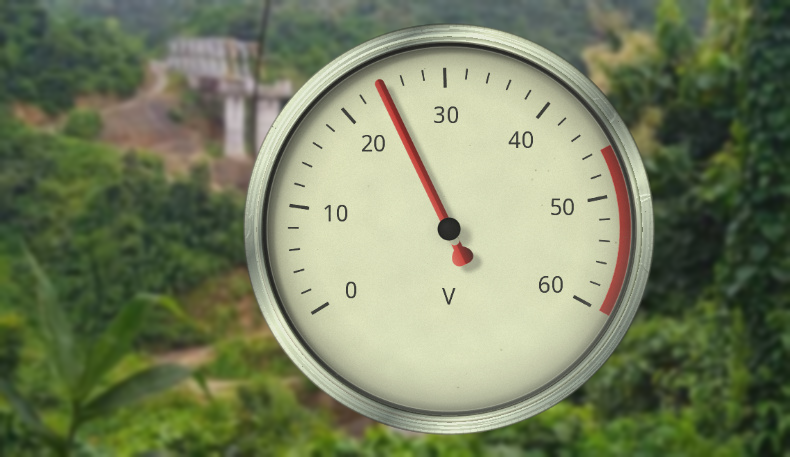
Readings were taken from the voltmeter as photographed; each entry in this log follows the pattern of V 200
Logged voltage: V 24
